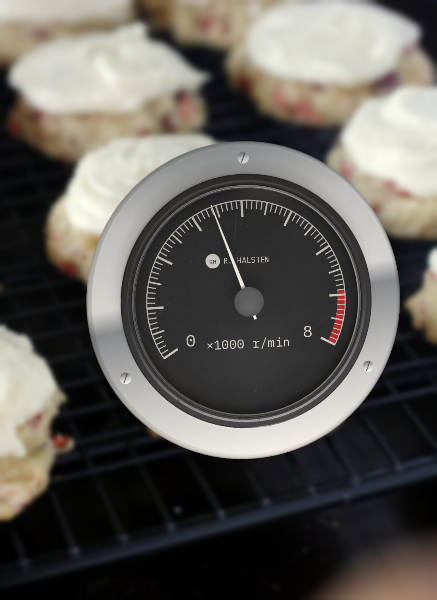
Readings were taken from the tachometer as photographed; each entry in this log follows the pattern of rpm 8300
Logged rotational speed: rpm 3400
